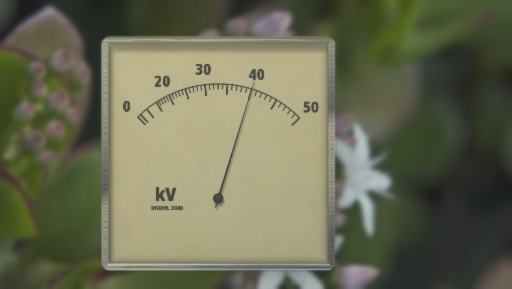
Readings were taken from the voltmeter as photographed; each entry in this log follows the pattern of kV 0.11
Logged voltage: kV 40
